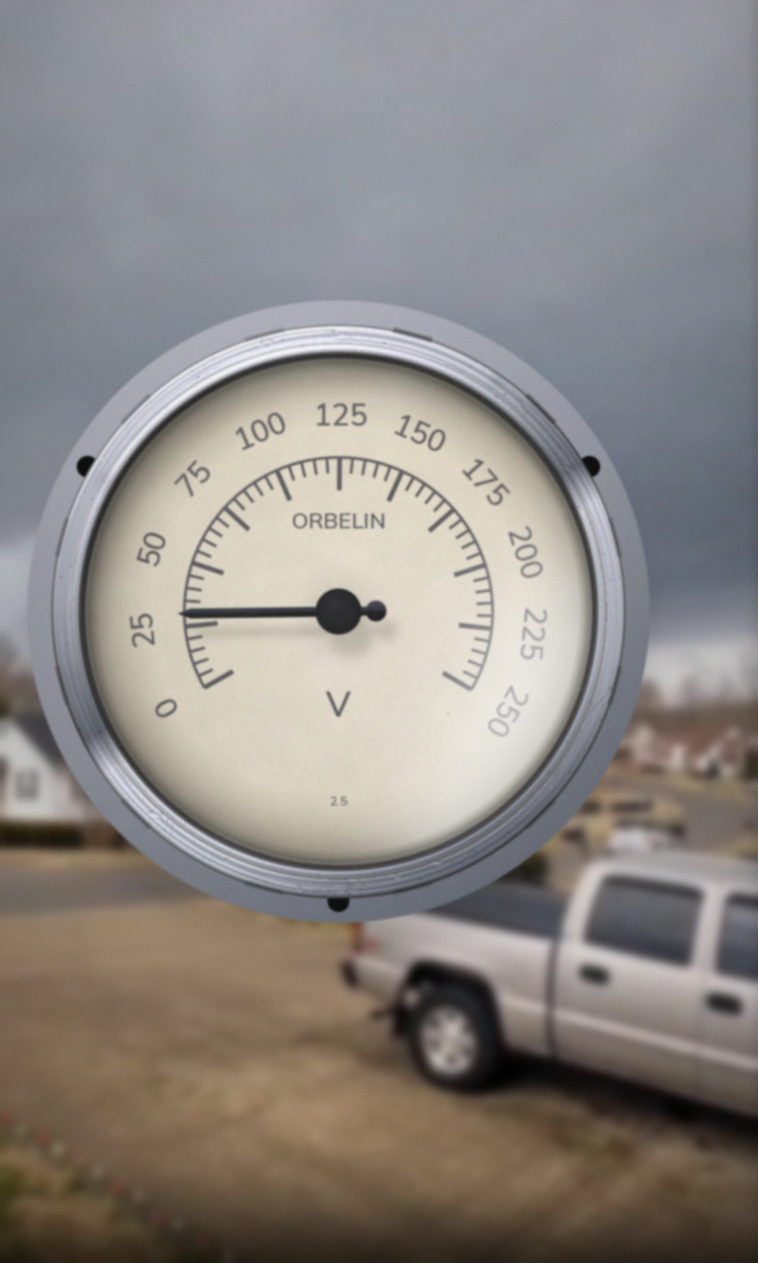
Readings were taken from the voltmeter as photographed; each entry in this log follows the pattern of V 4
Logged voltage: V 30
